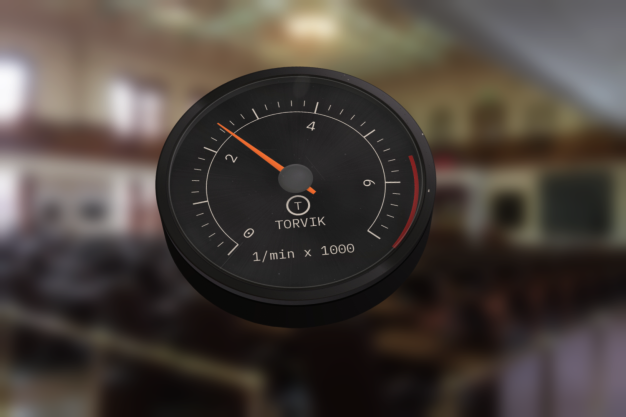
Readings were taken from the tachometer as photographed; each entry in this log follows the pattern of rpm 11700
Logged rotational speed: rpm 2400
